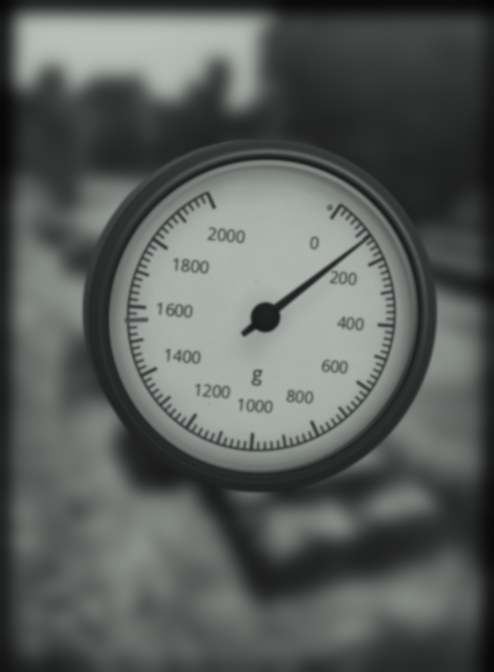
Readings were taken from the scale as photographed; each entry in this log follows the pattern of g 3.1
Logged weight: g 120
